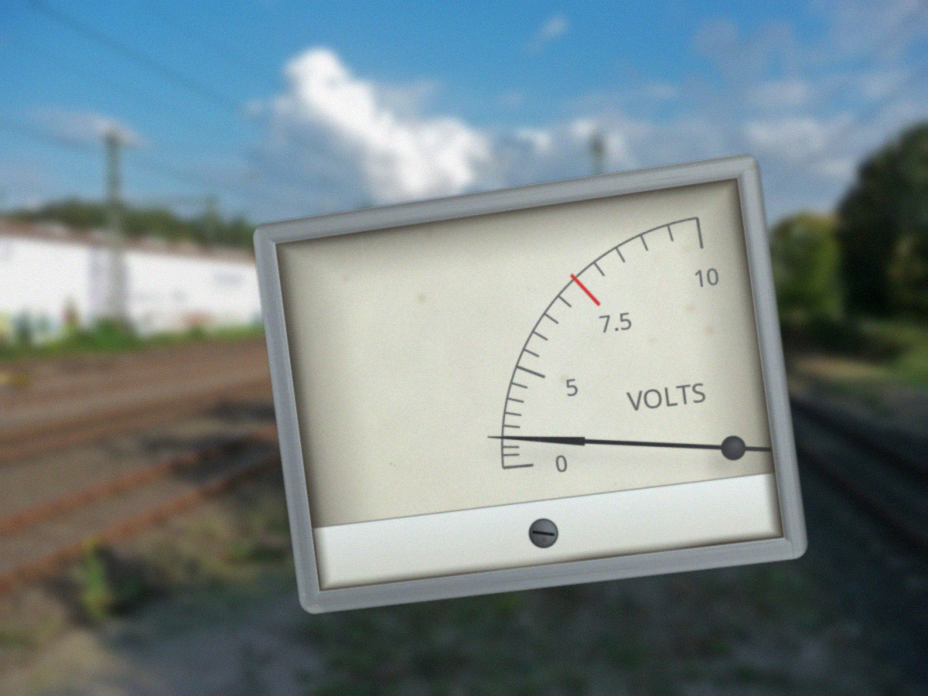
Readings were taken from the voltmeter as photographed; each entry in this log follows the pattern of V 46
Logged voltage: V 2.5
